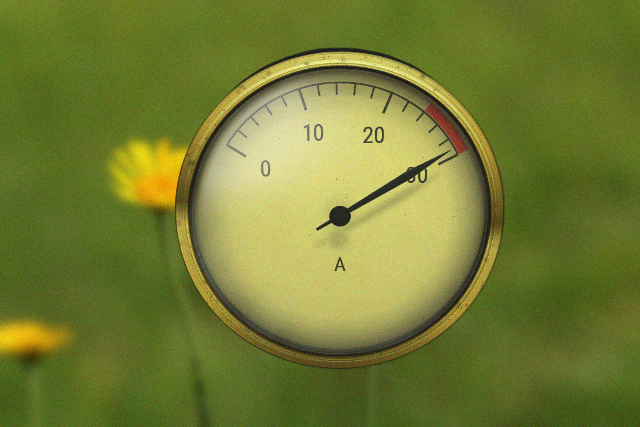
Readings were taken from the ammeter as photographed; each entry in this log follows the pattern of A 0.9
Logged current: A 29
